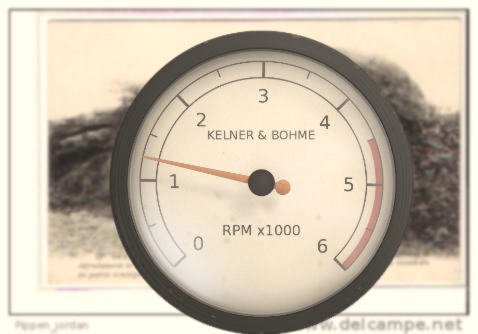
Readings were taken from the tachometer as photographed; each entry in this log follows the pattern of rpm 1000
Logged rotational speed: rpm 1250
